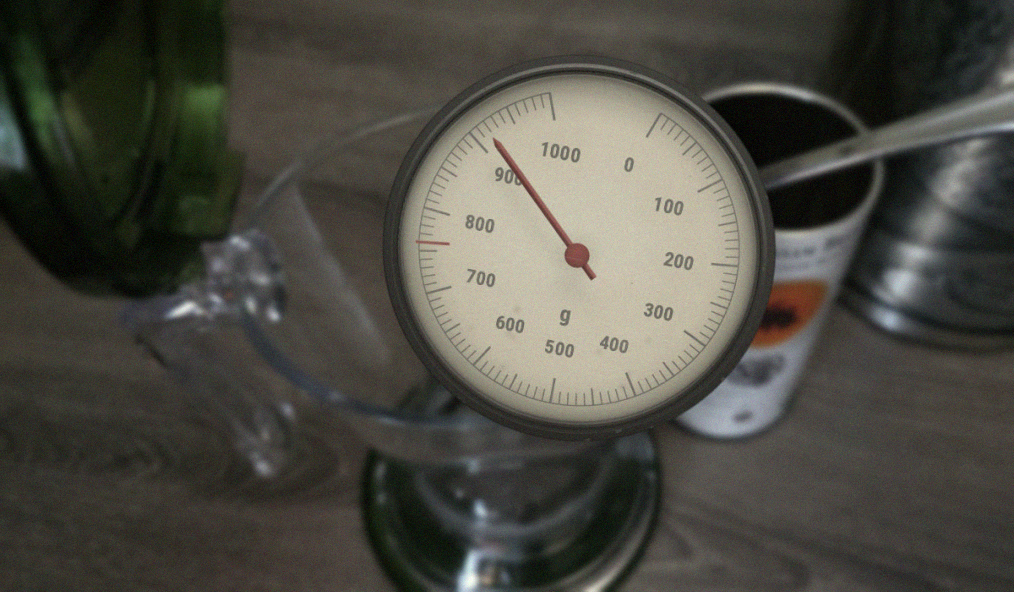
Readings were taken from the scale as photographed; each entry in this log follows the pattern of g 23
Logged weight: g 920
